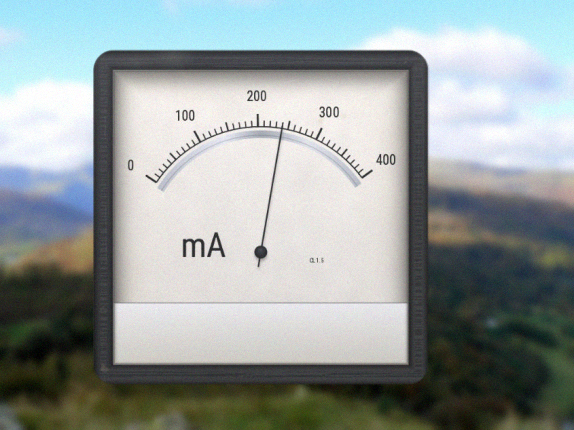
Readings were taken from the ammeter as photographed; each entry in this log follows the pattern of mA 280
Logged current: mA 240
